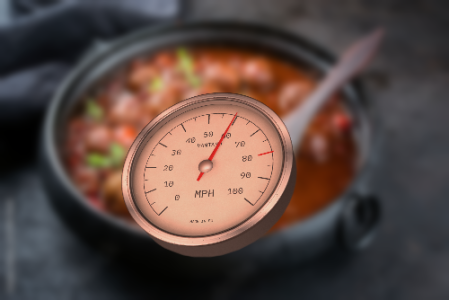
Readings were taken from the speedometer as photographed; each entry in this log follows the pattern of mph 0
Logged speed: mph 60
